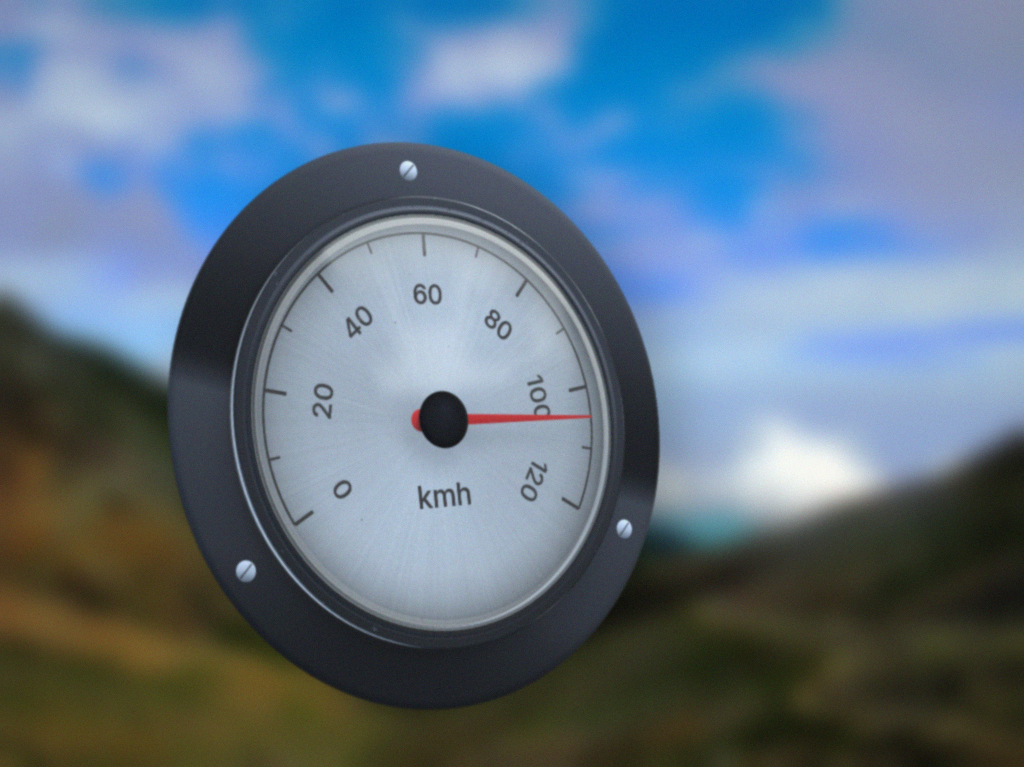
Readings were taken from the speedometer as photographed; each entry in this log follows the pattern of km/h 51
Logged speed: km/h 105
